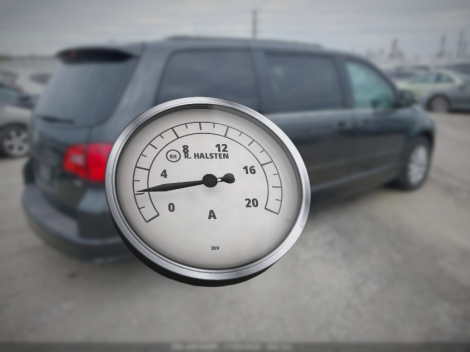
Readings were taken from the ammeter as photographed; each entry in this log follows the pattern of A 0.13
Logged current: A 2
